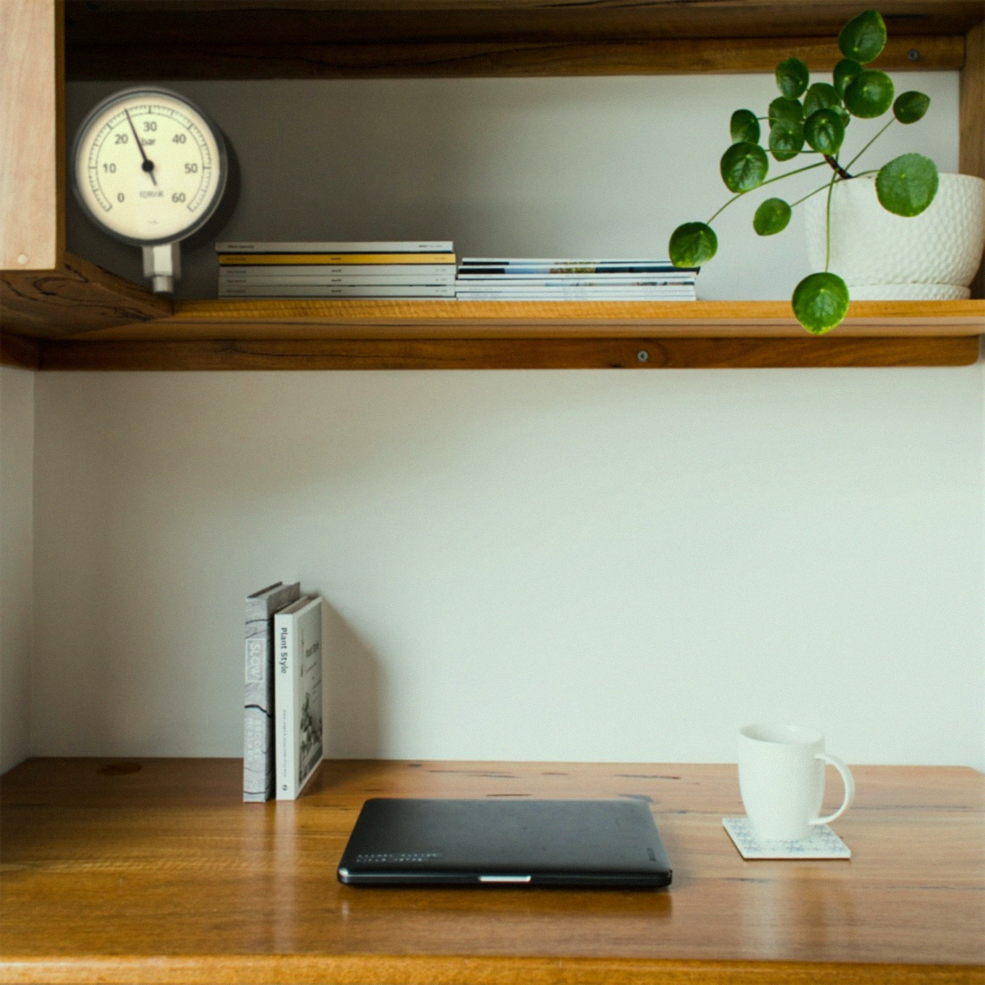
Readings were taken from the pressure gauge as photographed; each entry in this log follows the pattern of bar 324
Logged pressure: bar 25
